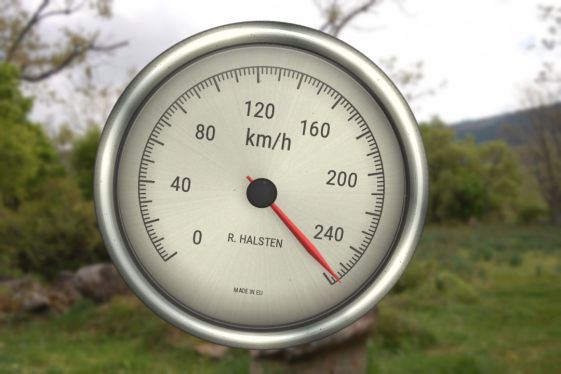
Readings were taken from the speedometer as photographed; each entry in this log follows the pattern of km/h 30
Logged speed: km/h 256
